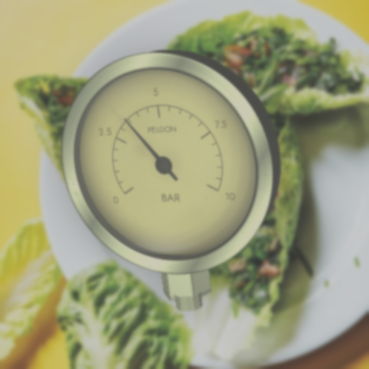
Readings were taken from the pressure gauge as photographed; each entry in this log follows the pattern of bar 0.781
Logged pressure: bar 3.5
